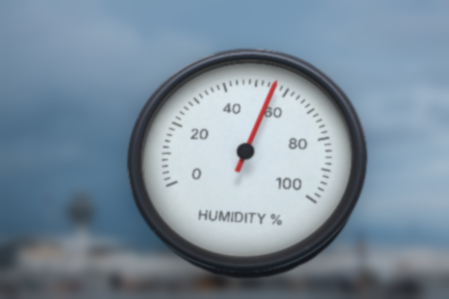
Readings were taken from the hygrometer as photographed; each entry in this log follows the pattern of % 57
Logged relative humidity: % 56
